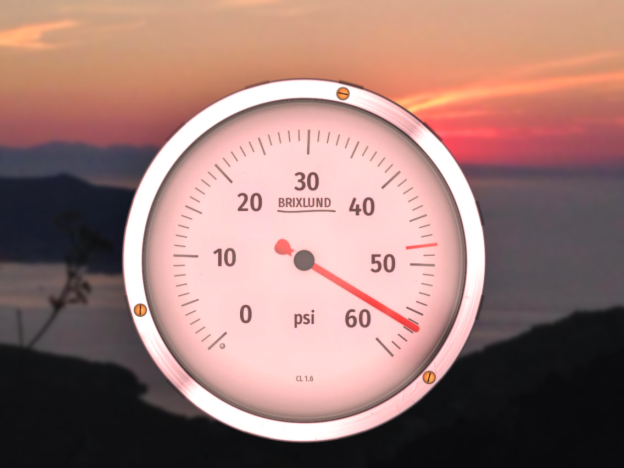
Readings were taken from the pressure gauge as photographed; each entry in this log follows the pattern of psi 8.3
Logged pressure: psi 56.5
